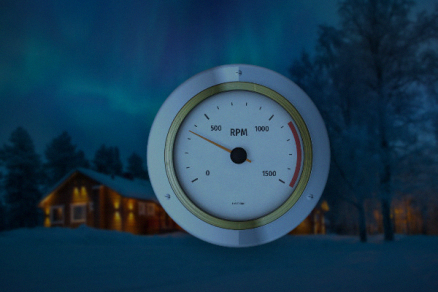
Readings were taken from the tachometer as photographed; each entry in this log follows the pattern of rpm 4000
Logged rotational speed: rpm 350
